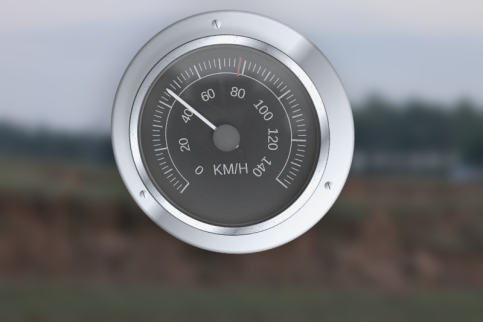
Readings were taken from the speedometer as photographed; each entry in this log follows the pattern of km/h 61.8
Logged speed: km/h 46
